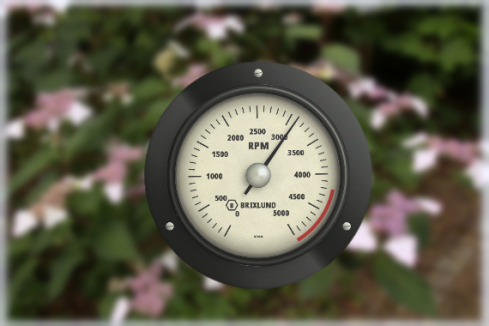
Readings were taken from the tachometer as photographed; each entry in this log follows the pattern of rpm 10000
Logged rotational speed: rpm 3100
